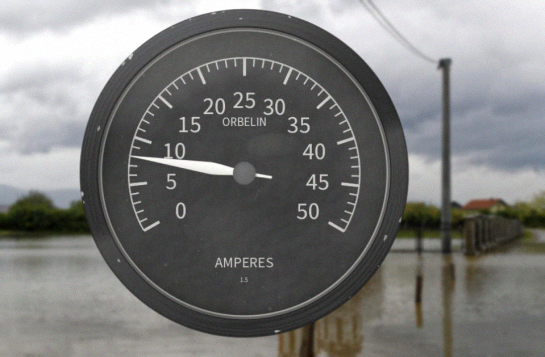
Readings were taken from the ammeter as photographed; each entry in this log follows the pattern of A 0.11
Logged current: A 8
